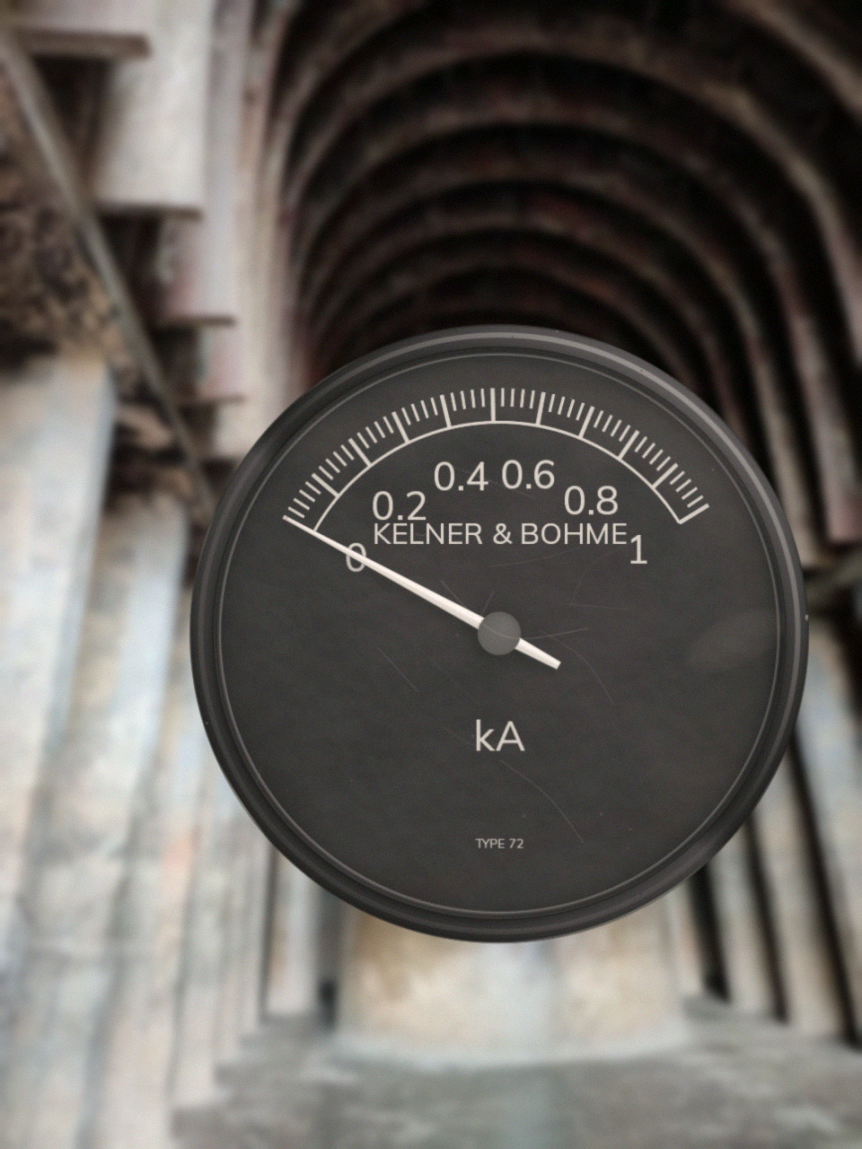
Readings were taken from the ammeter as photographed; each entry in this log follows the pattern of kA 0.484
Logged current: kA 0
